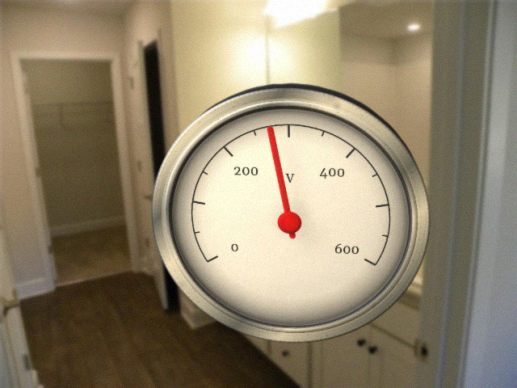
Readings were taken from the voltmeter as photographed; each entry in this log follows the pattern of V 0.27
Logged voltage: V 275
